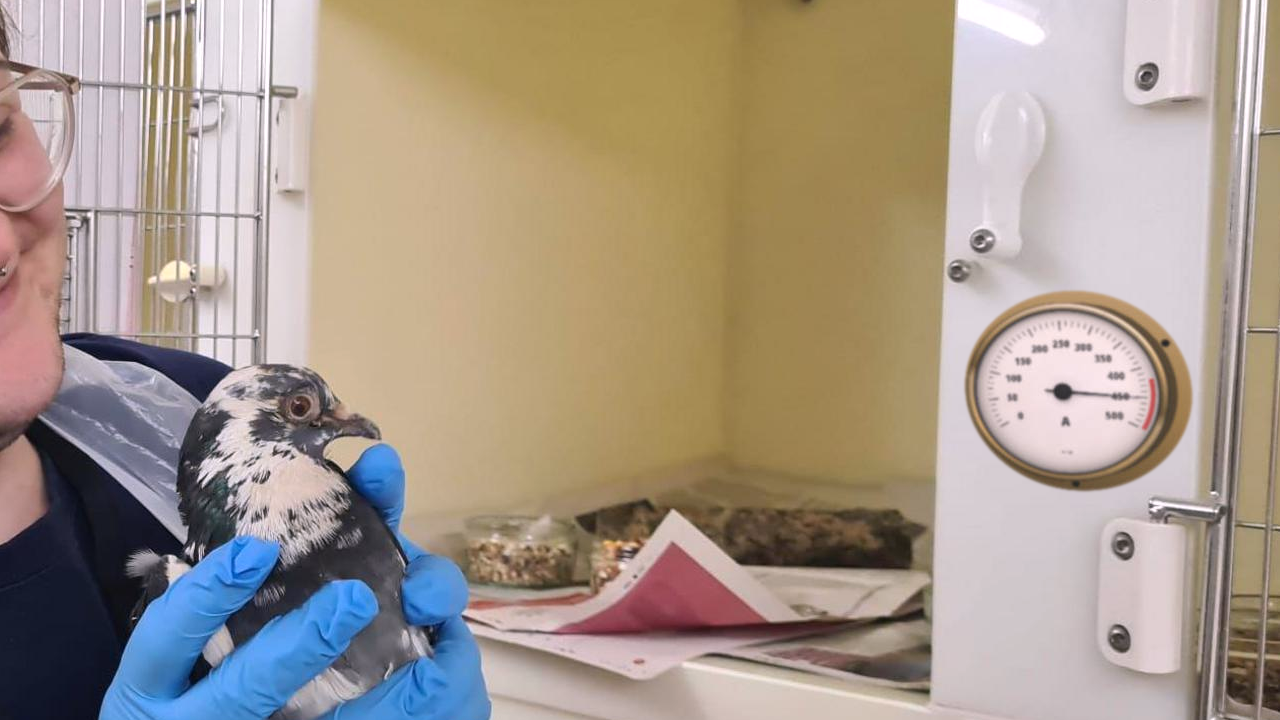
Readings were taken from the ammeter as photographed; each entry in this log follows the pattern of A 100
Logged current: A 450
